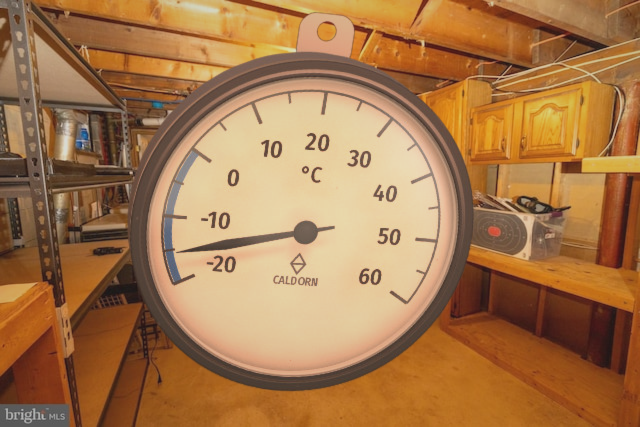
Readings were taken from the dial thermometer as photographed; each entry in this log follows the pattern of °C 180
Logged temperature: °C -15
